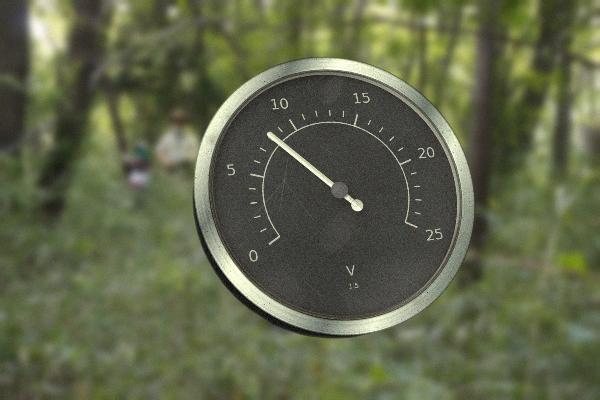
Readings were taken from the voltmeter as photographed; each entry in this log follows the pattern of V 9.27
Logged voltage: V 8
